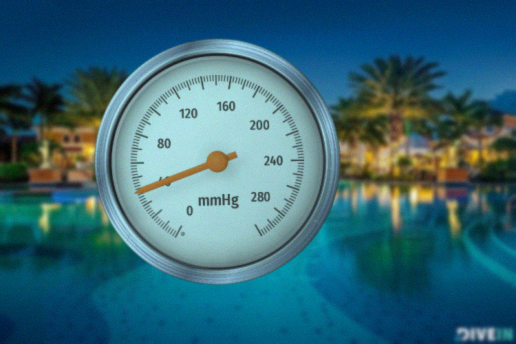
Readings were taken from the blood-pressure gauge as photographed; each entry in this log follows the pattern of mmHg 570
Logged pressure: mmHg 40
